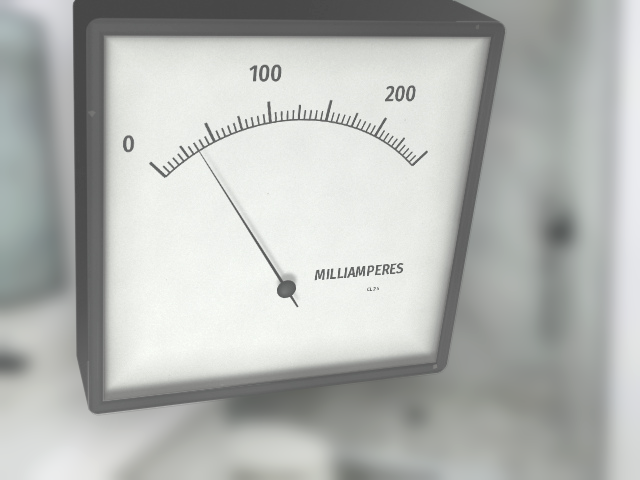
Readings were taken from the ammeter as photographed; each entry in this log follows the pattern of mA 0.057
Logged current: mA 35
